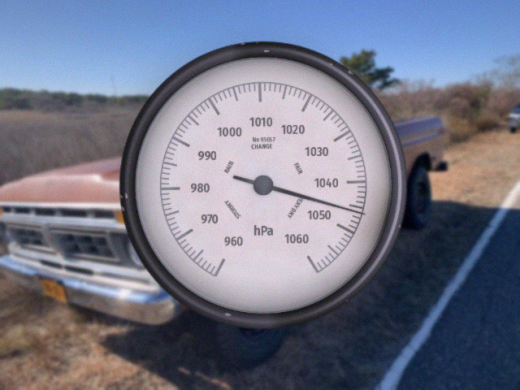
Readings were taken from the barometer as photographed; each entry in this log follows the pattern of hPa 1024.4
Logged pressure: hPa 1046
